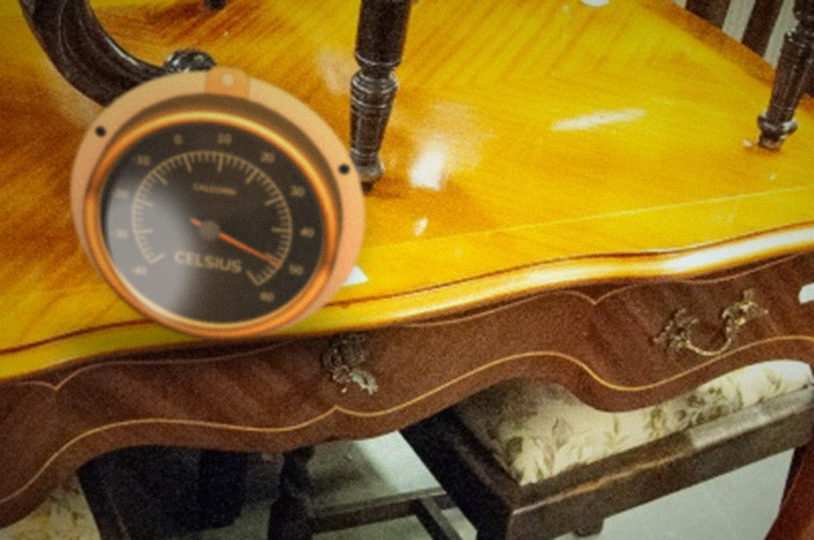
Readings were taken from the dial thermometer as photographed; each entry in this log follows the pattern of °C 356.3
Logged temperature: °C 50
